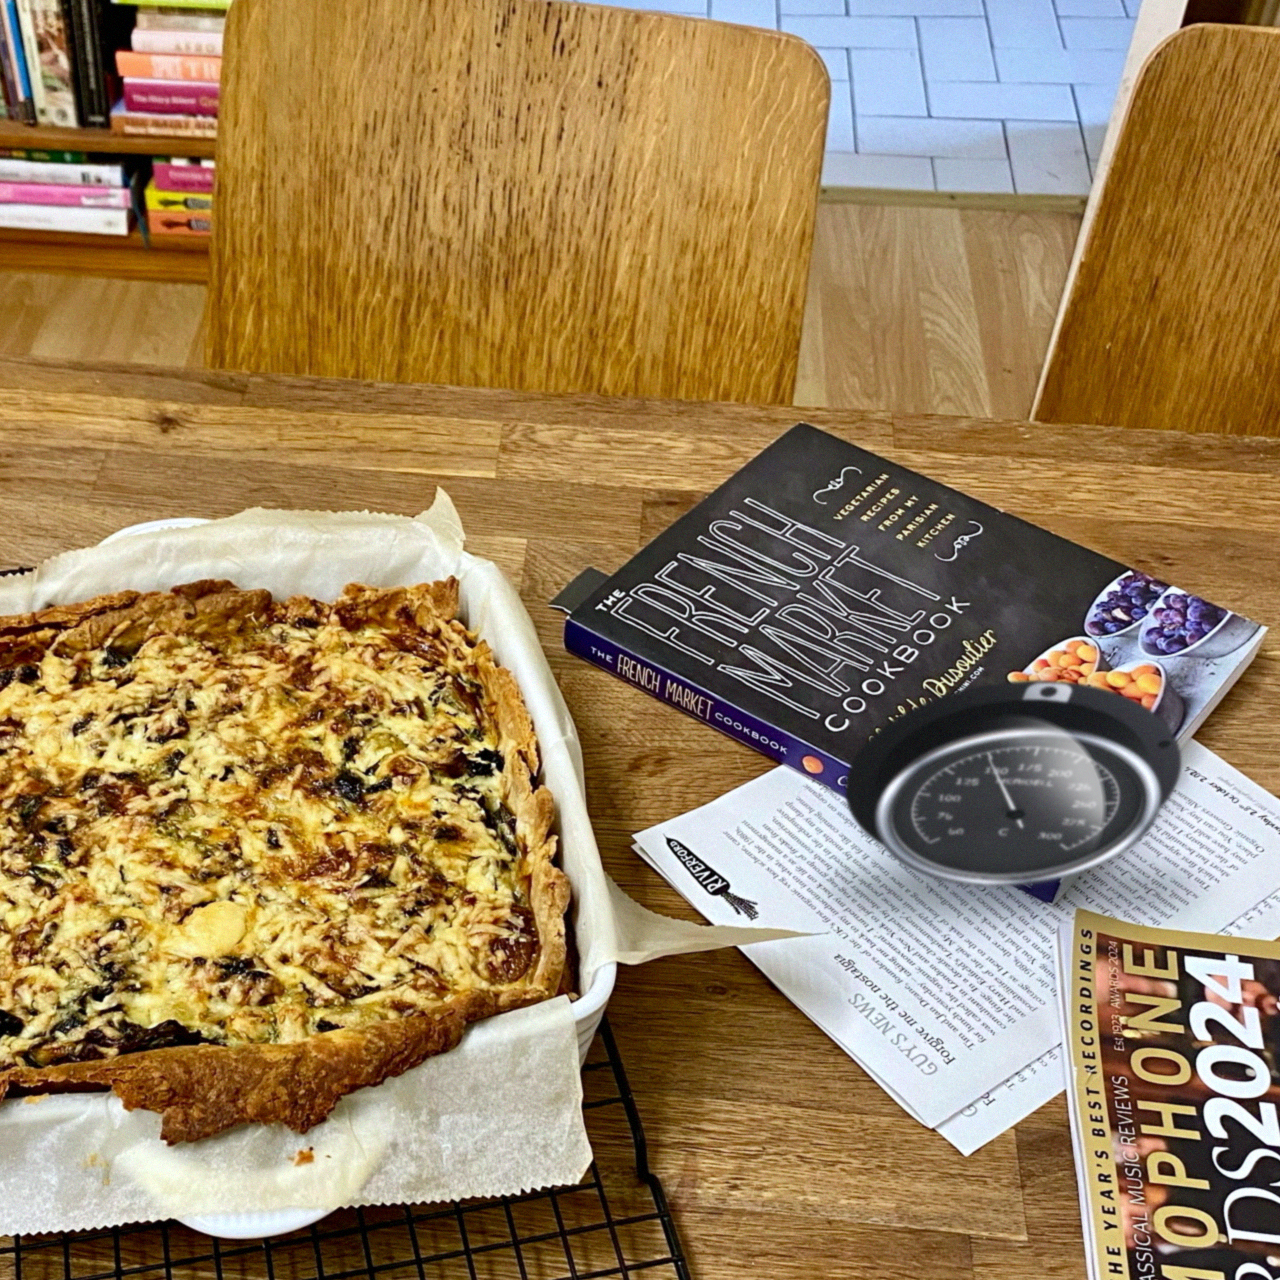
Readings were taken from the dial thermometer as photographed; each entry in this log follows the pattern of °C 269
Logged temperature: °C 150
